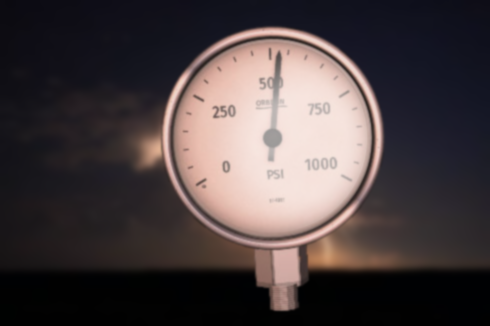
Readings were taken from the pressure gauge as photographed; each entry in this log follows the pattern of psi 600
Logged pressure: psi 525
